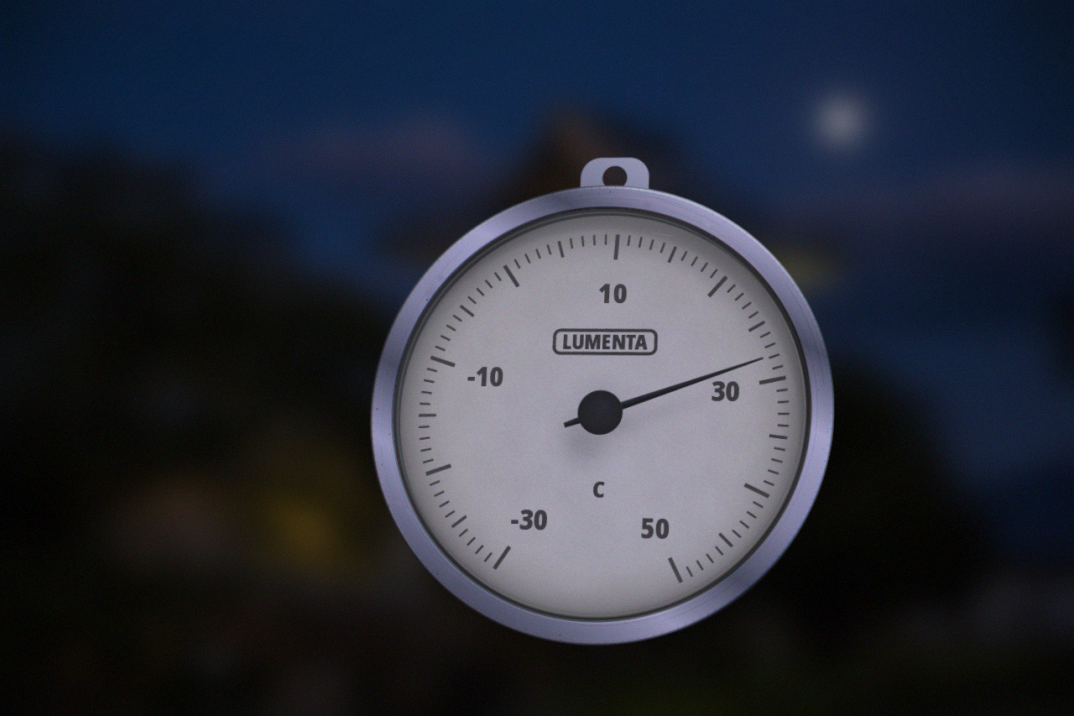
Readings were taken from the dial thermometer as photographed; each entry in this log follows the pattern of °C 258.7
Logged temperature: °C 28
